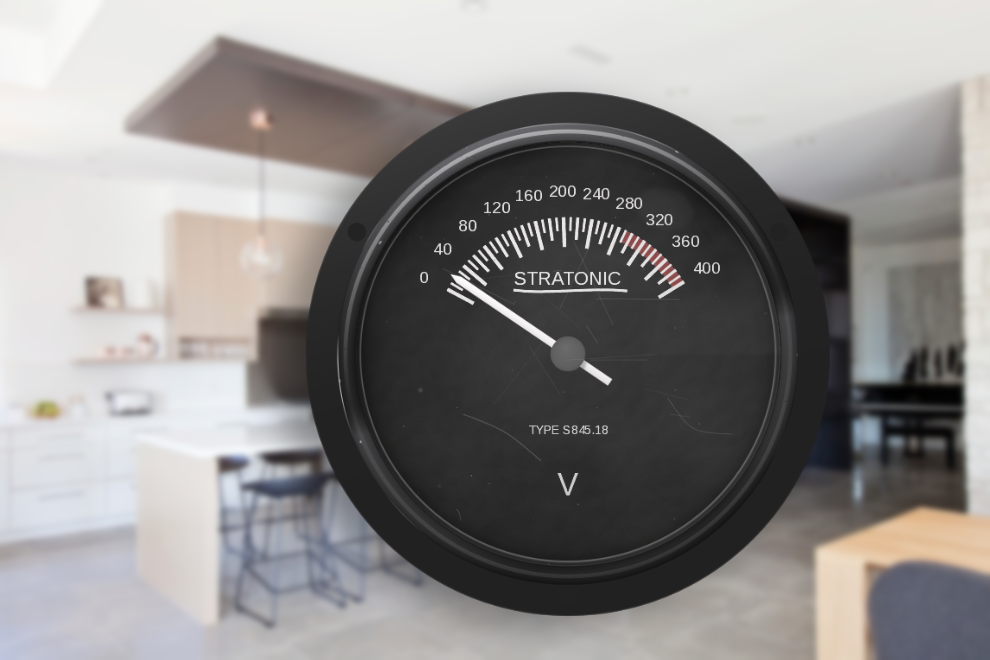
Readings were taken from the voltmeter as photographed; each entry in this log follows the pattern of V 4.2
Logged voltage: V 20
